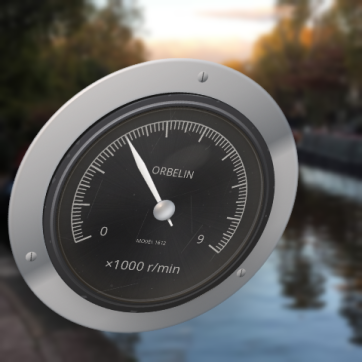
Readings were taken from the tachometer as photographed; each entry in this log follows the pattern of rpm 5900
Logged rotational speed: rpm 3000
